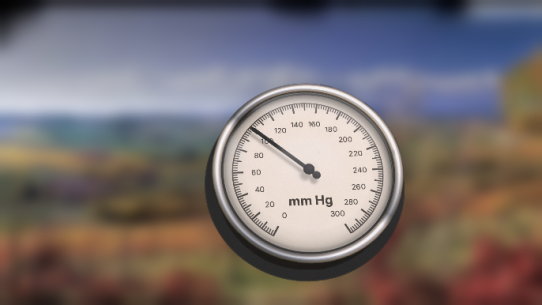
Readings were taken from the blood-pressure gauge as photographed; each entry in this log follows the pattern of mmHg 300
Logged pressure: mmHg 100
